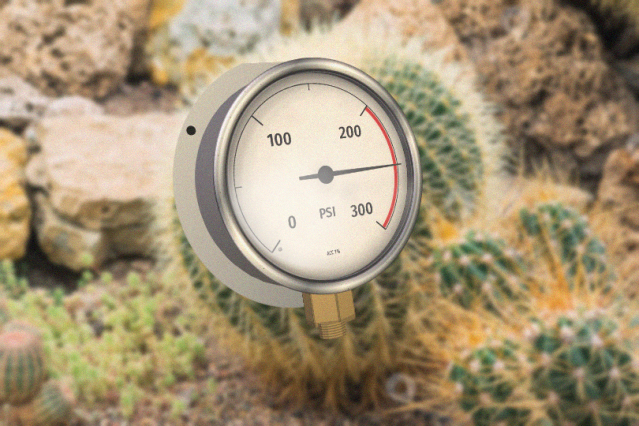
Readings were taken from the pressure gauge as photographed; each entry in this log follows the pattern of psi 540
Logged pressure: psi 250
